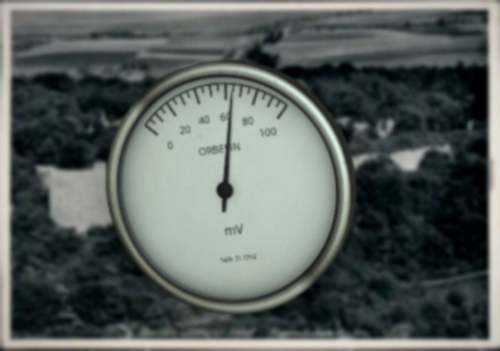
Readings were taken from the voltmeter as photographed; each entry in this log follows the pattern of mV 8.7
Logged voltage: mV 65
